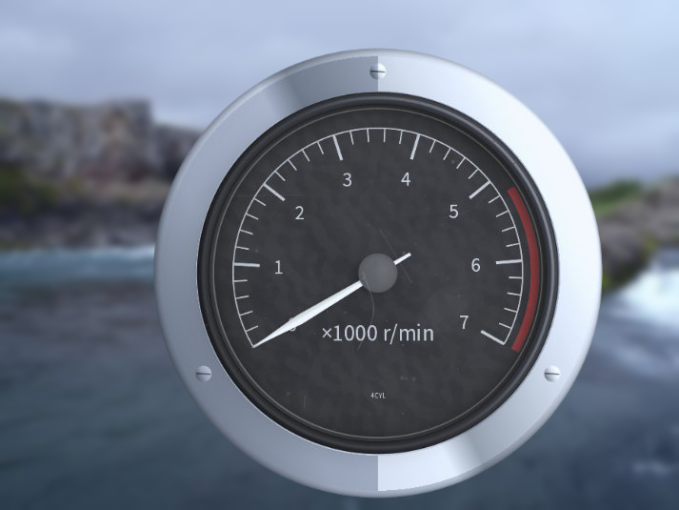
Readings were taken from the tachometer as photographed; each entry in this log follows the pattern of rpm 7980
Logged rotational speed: rpm 0
